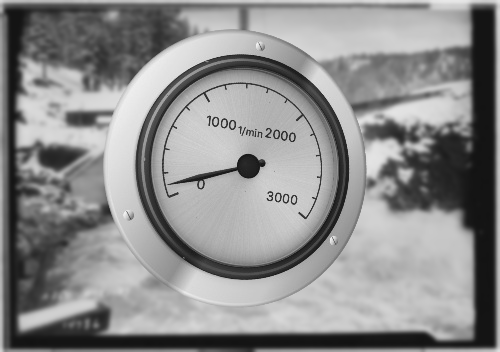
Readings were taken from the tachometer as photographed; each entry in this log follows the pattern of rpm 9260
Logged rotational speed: rpm 100
